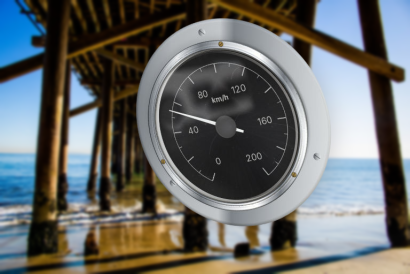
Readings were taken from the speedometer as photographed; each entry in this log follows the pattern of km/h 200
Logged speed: km/h 55
